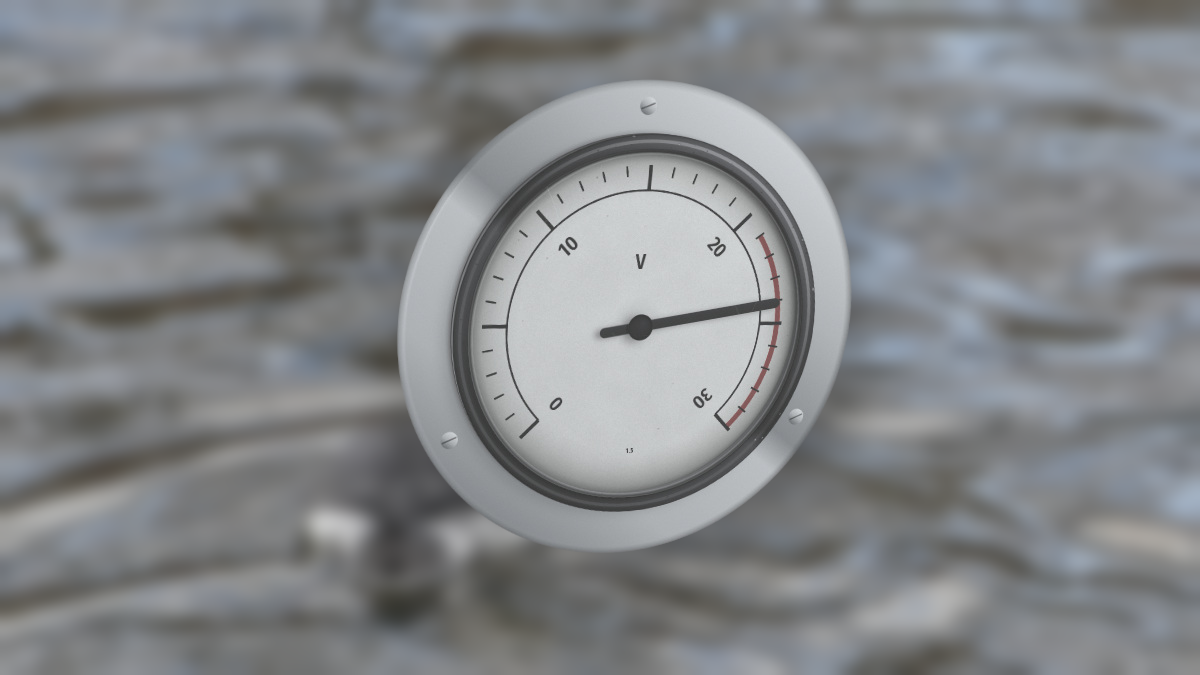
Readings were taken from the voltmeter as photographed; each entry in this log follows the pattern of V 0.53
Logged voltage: V 24
